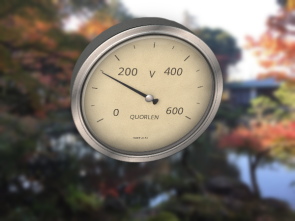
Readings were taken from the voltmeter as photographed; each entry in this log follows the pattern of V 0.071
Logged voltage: V 150
